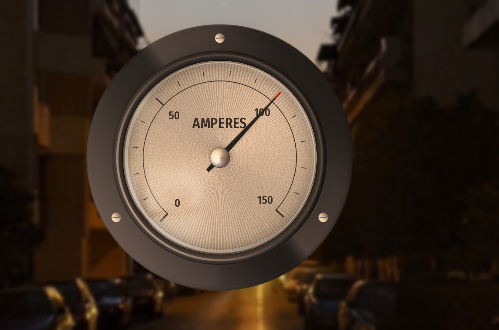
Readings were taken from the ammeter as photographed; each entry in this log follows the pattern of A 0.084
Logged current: A 100
